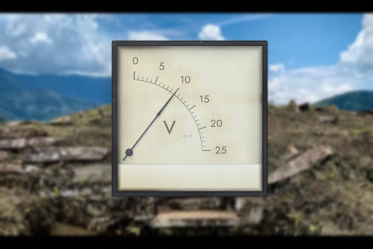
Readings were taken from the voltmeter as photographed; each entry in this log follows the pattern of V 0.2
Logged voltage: V 10
